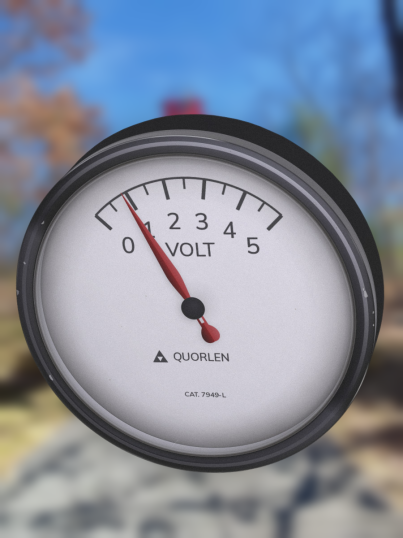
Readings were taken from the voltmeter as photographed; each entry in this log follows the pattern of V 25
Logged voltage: V 1
